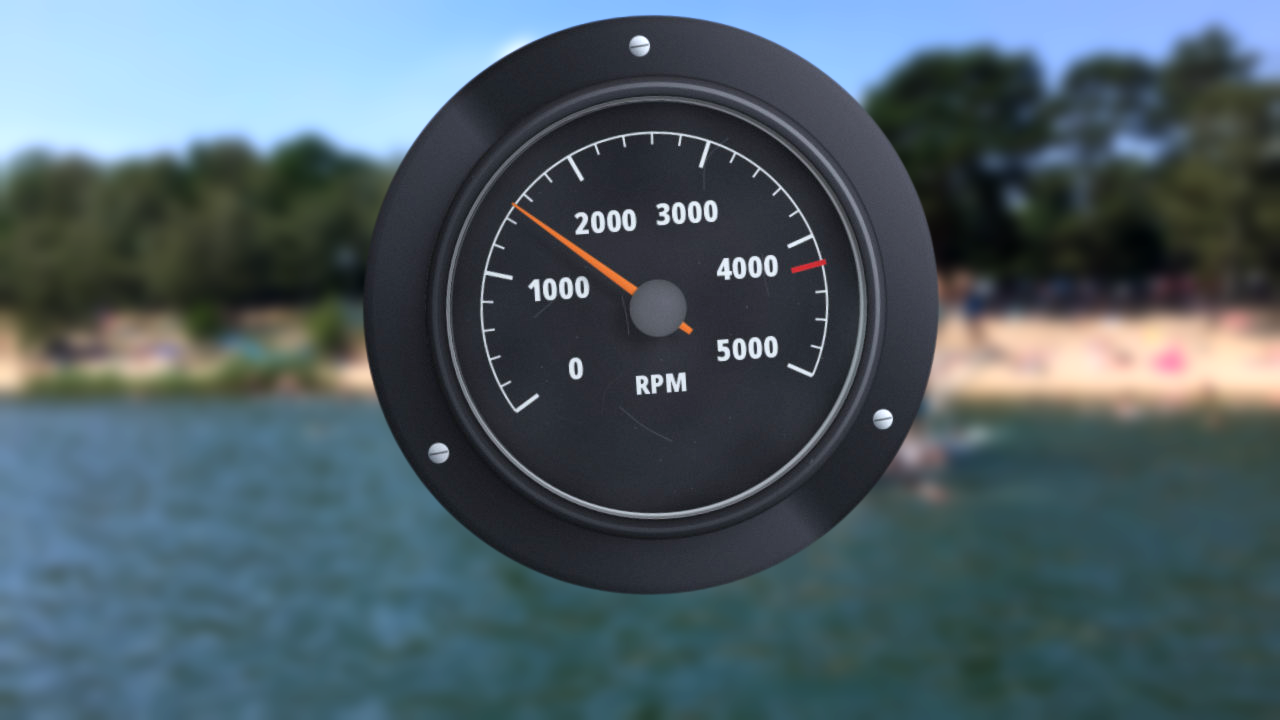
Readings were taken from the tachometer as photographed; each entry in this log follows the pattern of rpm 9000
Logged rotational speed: rpm 1500
